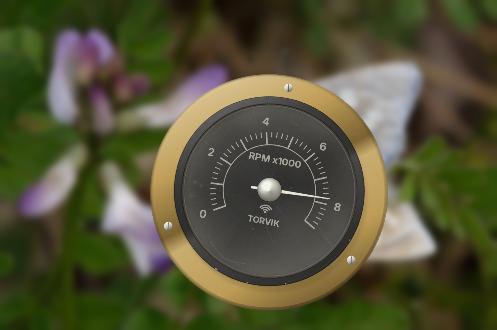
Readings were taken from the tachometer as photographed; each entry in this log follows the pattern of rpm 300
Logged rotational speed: rpm 7800
